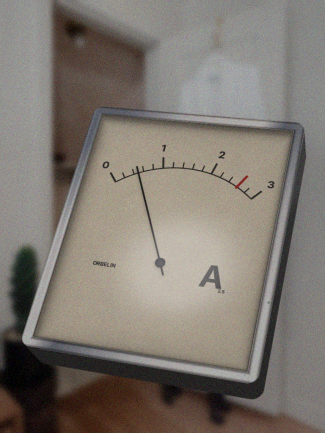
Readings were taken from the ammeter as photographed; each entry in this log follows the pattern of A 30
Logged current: A 0.5
